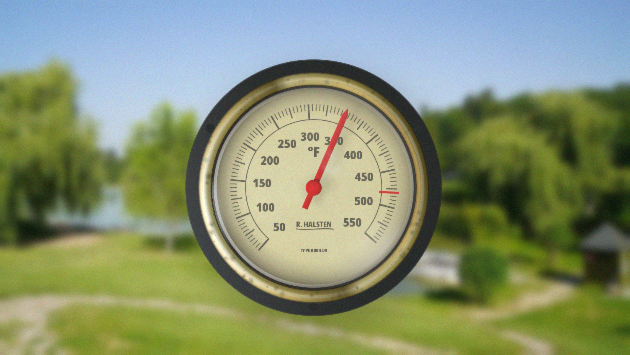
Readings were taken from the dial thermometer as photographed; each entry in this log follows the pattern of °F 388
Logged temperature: °F 350
